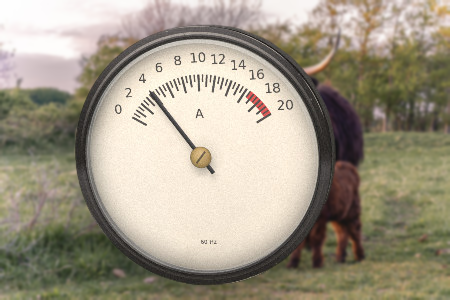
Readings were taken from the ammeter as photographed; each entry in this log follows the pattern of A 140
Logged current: A 4
